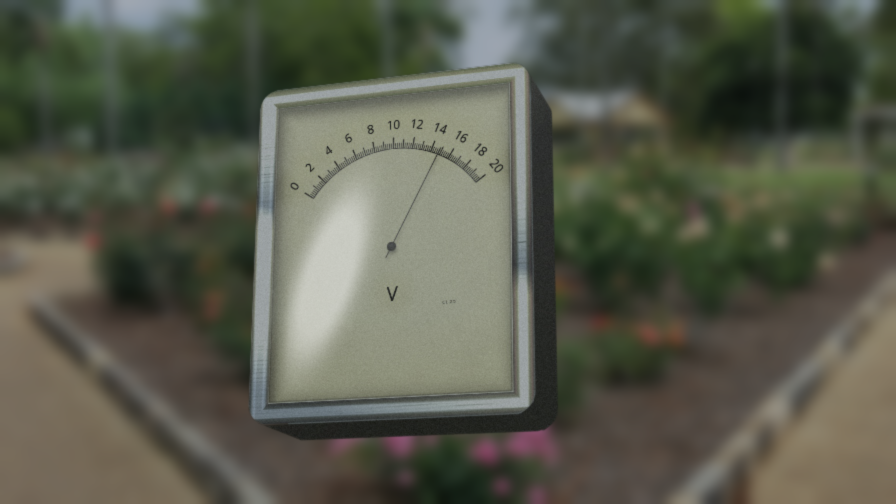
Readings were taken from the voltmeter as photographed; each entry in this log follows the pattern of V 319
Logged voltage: V 15
